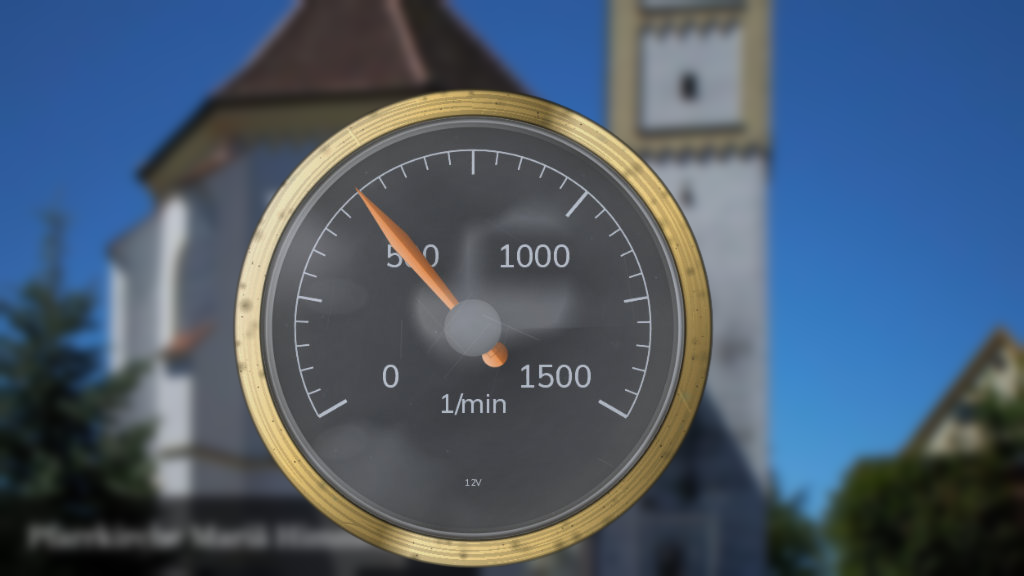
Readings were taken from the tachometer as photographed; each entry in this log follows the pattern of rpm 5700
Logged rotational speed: rpm 500
